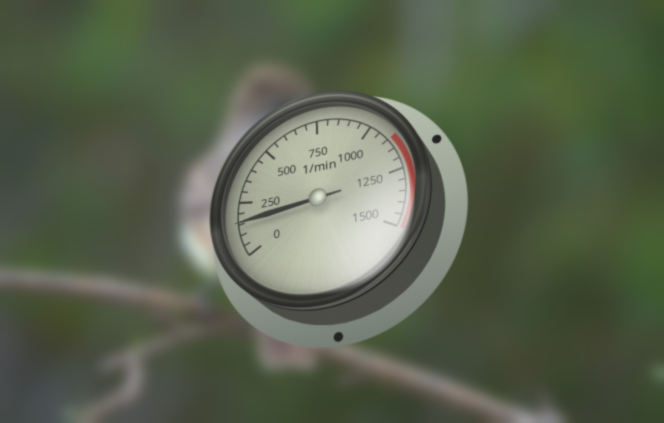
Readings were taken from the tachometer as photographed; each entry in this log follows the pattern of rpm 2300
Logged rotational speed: rpm 150
